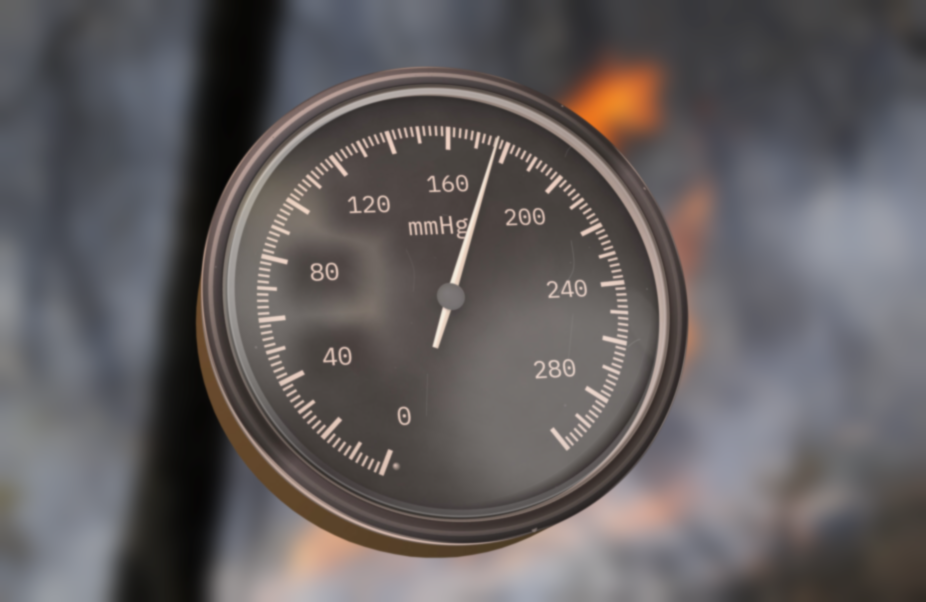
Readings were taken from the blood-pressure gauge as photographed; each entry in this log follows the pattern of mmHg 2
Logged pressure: mmHg 176
